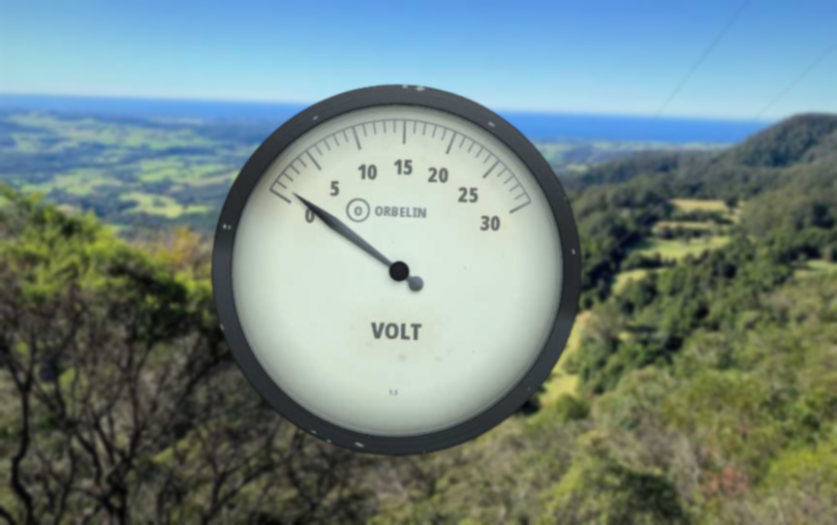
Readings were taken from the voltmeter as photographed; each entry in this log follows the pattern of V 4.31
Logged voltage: V 1
